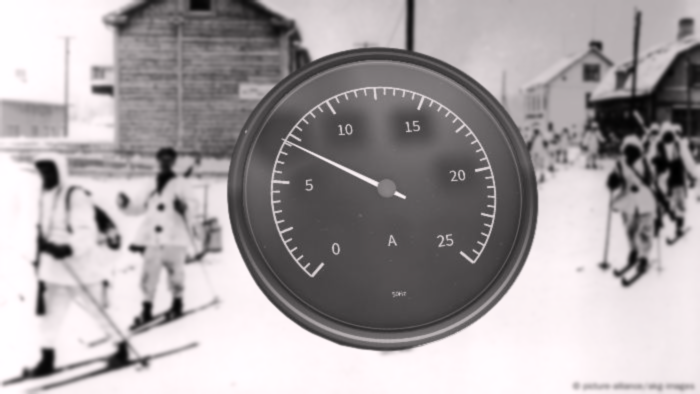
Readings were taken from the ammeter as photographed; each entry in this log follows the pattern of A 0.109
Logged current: A 7
